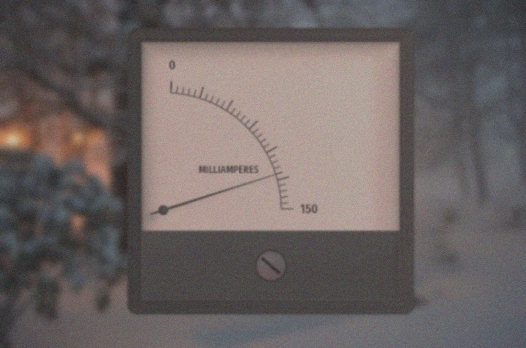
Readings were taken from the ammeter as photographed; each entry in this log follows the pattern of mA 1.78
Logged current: mA 120
